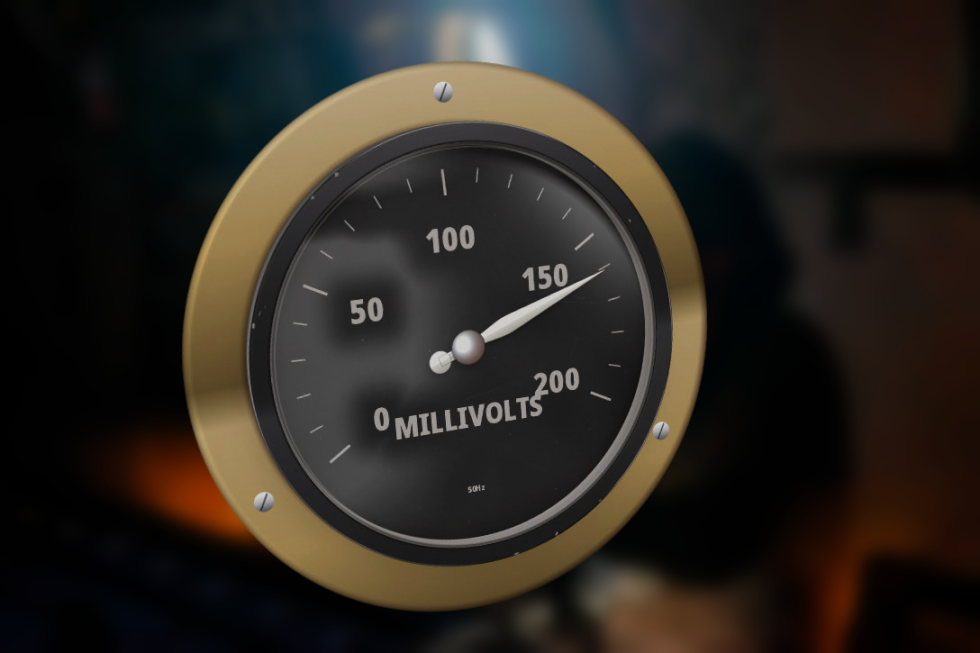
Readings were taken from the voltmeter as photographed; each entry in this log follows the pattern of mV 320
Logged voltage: mV 160
